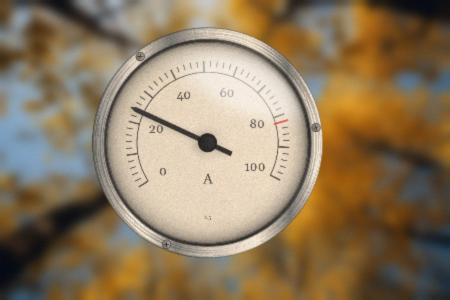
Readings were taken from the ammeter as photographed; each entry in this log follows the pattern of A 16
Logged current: A 24
